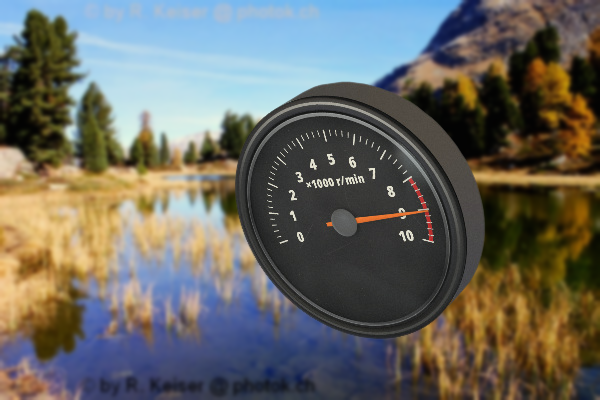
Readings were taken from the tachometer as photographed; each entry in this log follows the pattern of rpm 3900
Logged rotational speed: rpm 9000
